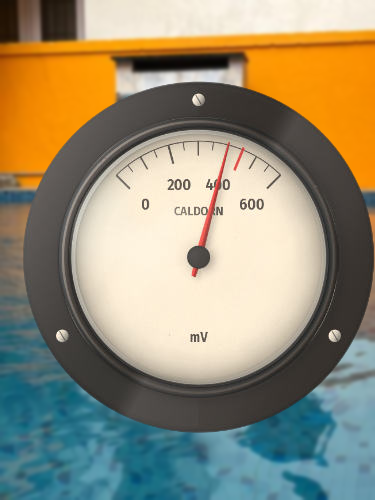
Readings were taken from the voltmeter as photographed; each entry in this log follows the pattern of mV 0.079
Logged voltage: mV 400
